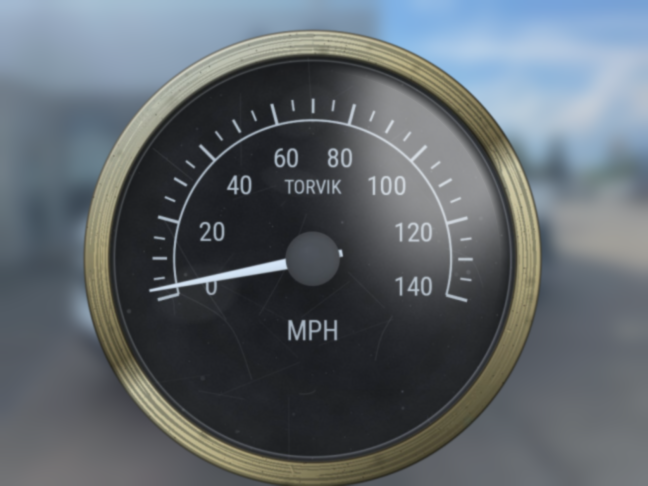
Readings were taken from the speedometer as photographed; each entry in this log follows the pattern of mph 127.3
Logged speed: mph 2.5
